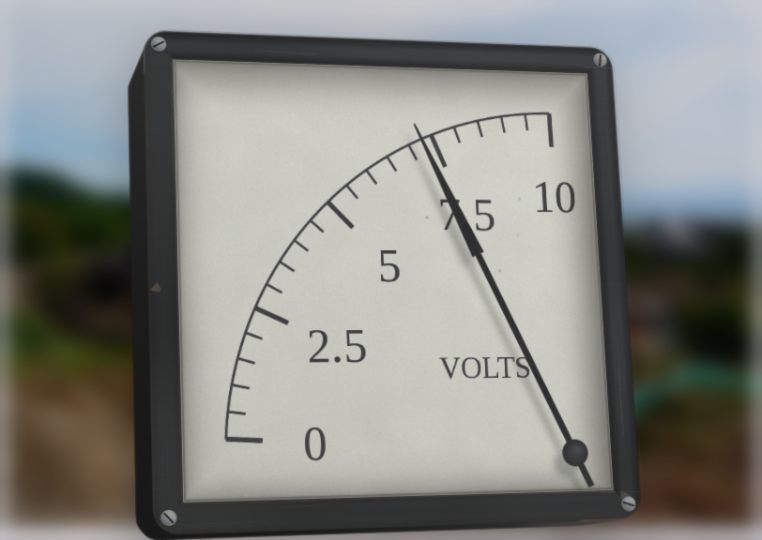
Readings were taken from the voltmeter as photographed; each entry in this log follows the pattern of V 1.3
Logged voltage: V 7.25
